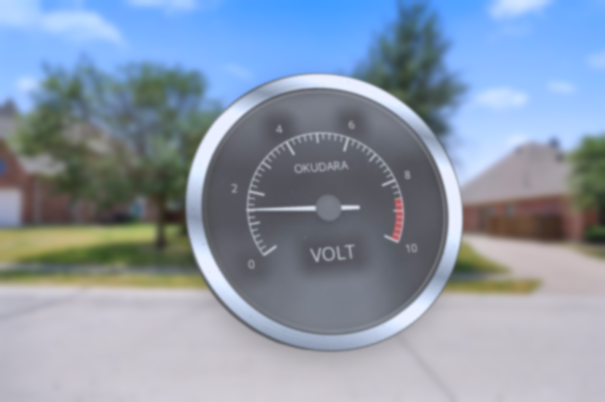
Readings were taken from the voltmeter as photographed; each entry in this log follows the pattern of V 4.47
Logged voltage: V 1.4
